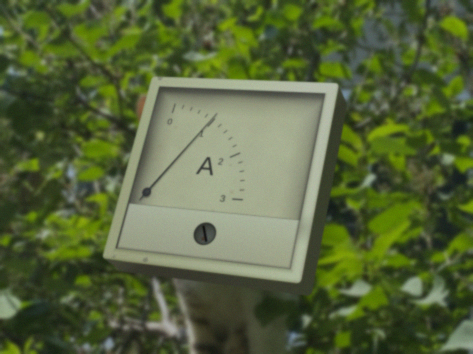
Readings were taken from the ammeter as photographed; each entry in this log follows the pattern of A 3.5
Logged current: A 1
